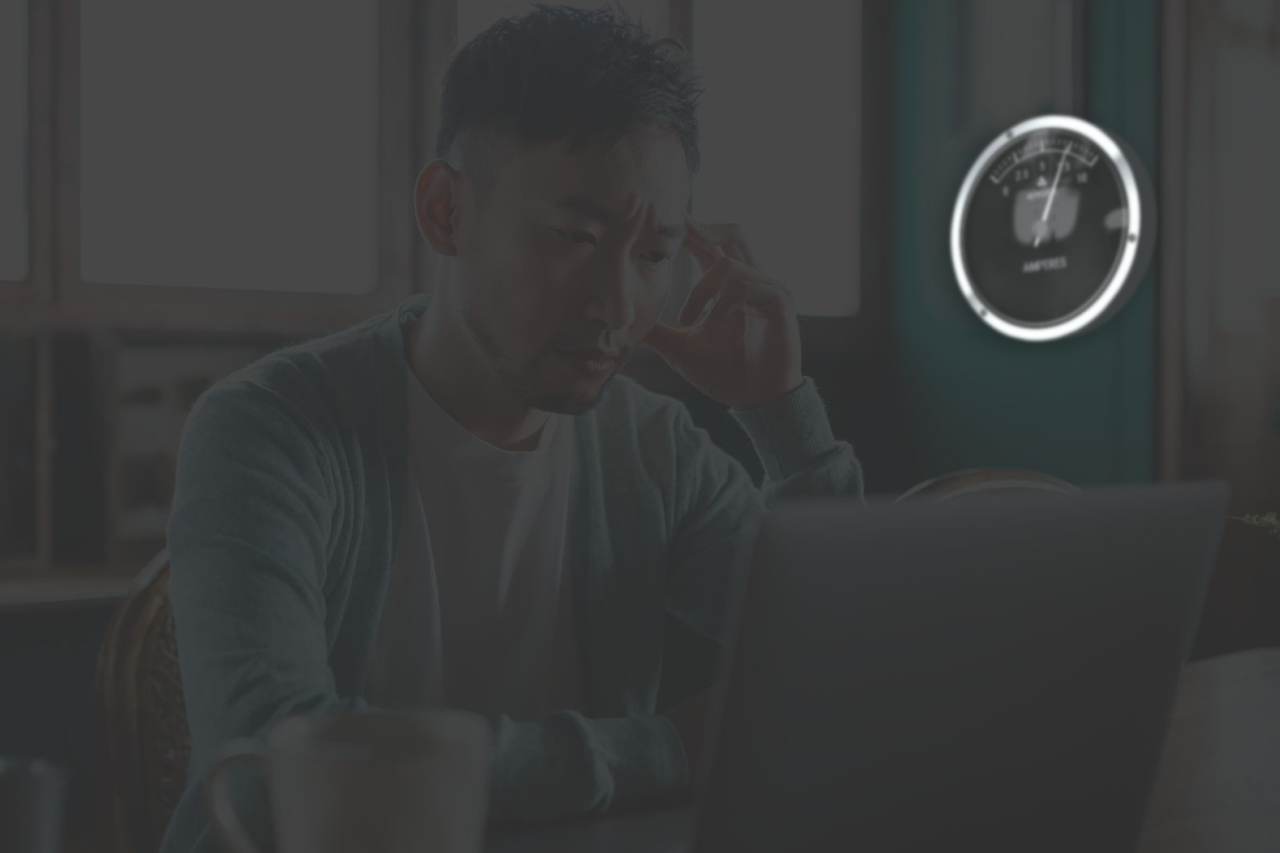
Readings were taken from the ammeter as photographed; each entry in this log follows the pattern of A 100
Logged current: A 7.5
